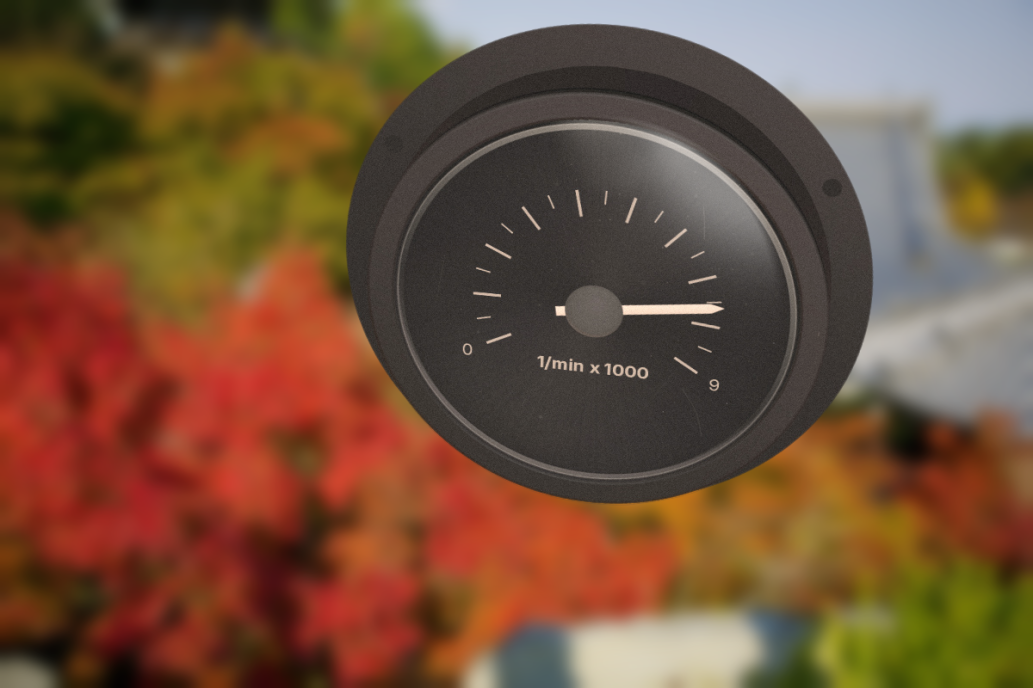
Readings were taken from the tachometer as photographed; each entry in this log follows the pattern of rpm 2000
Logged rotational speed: rpm 7500
